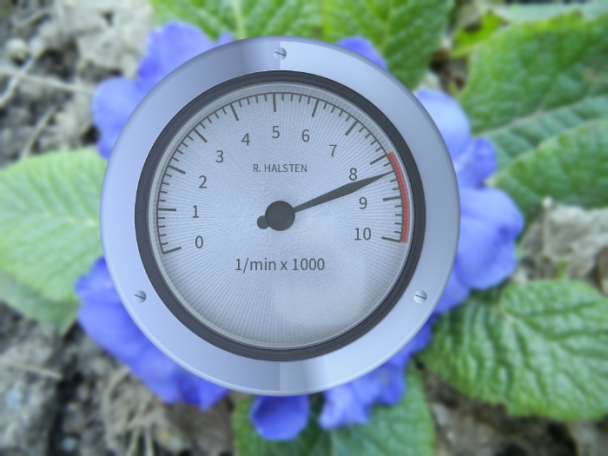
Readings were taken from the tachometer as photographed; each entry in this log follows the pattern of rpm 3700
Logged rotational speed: rpm 8400
